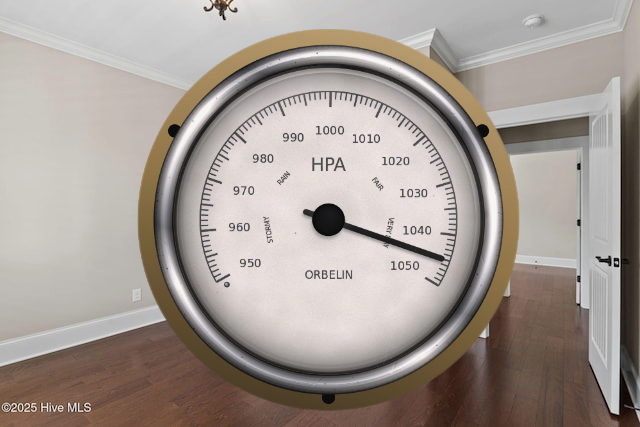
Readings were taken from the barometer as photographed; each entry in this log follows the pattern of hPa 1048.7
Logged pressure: hPa 1045
